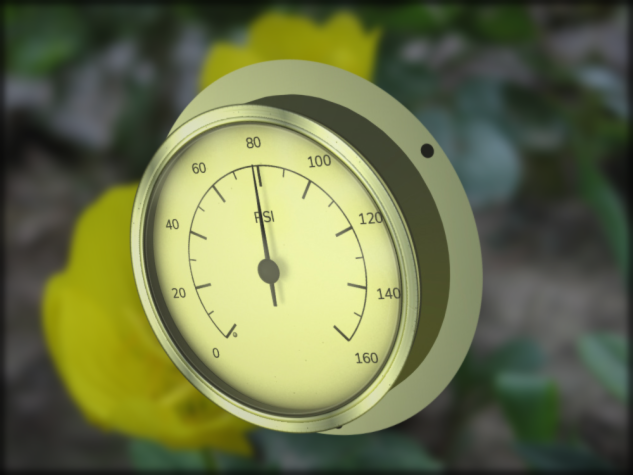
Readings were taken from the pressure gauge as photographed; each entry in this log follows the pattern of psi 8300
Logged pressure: psi 80
